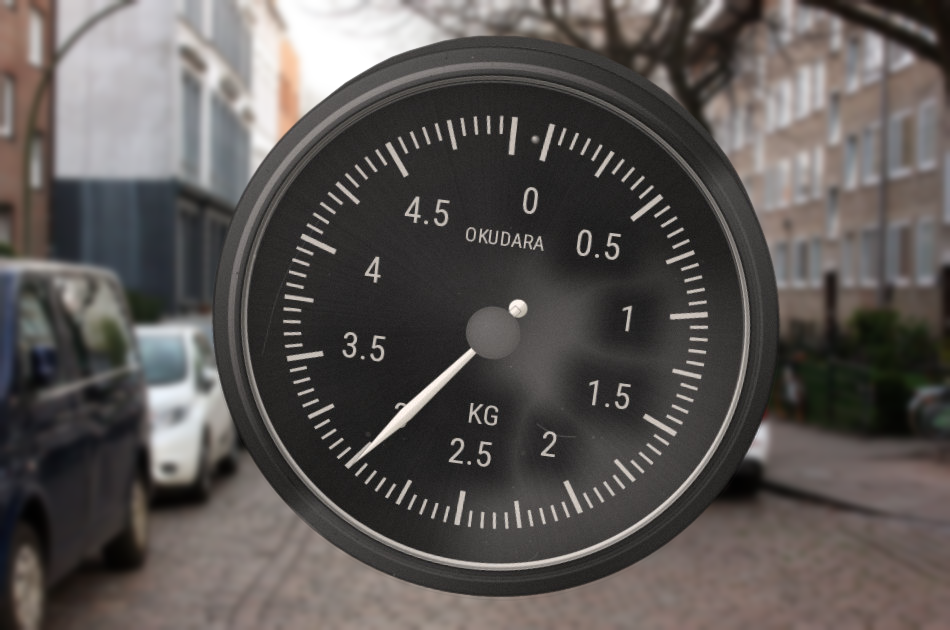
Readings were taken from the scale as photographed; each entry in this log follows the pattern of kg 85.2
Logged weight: kg 3
